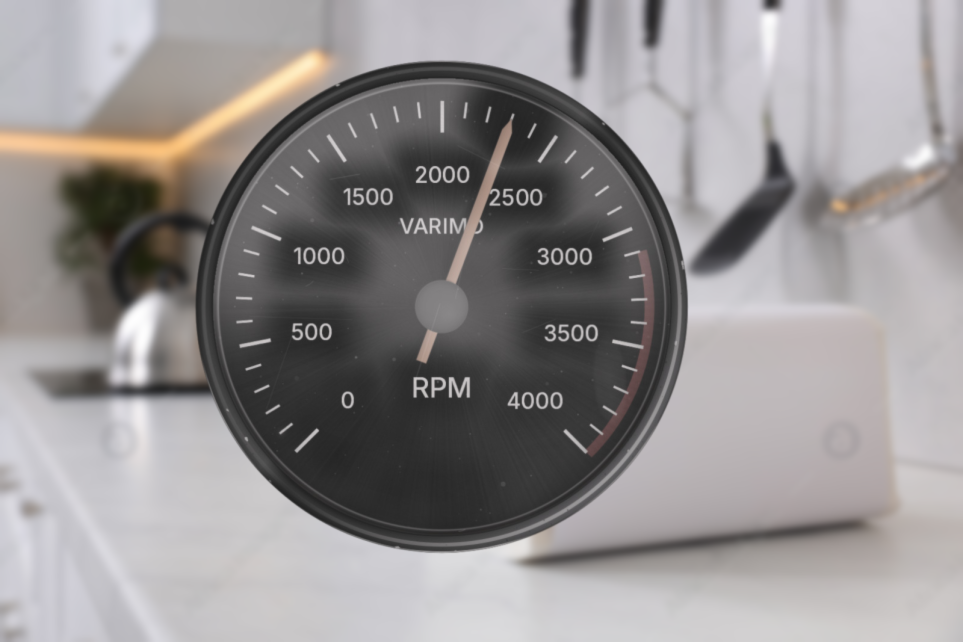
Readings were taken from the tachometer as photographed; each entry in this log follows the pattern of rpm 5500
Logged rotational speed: rpm 2300
